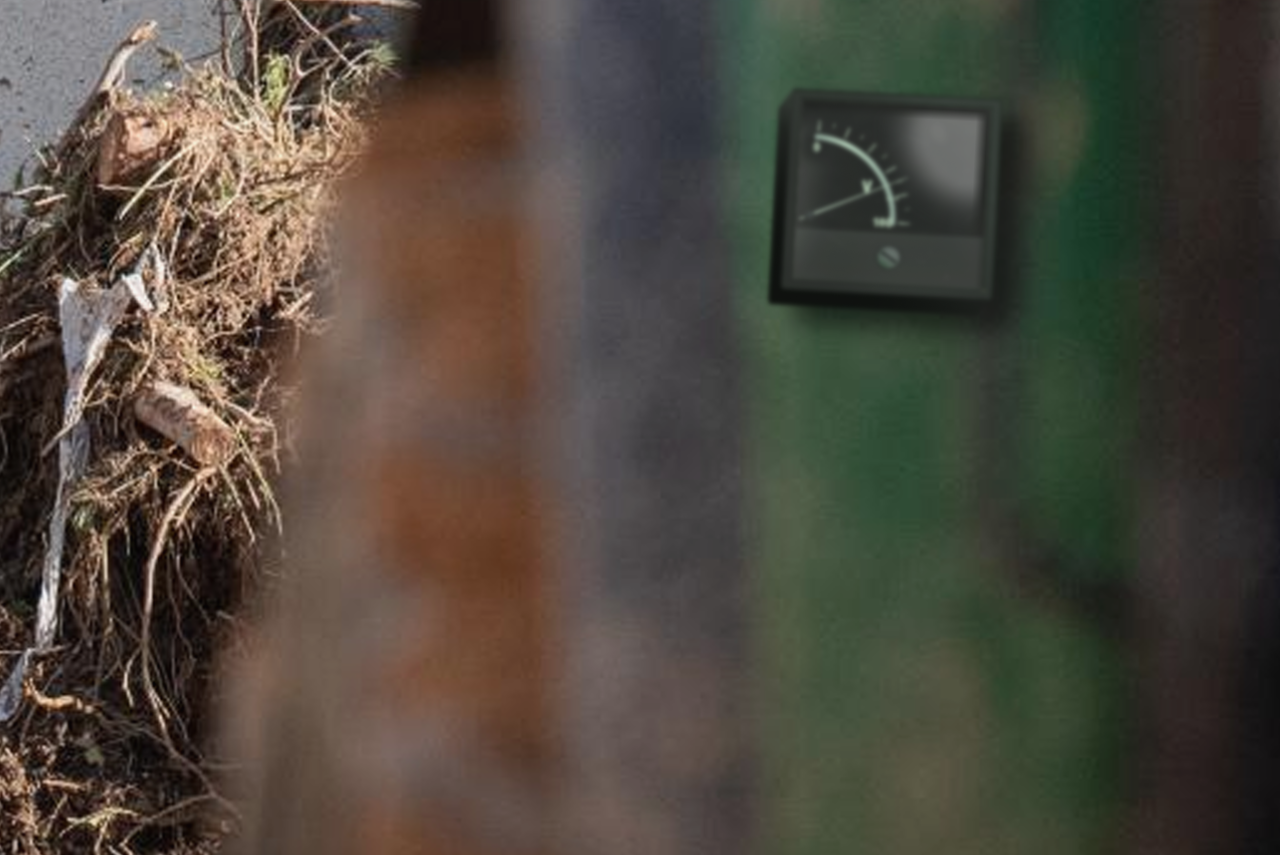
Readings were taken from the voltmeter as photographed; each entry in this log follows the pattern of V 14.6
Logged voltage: V 70
